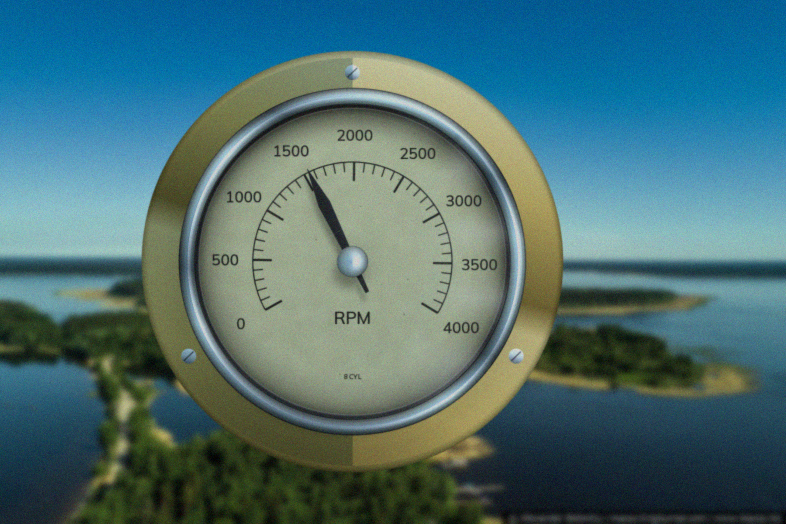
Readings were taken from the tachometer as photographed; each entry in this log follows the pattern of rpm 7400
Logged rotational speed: rpm 1550
